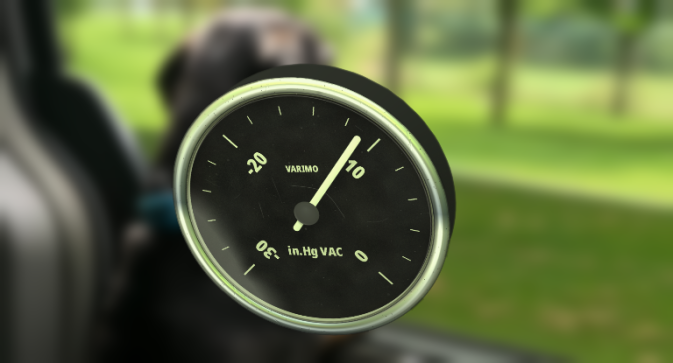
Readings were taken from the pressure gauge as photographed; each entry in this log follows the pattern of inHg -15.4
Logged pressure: inHg -11
